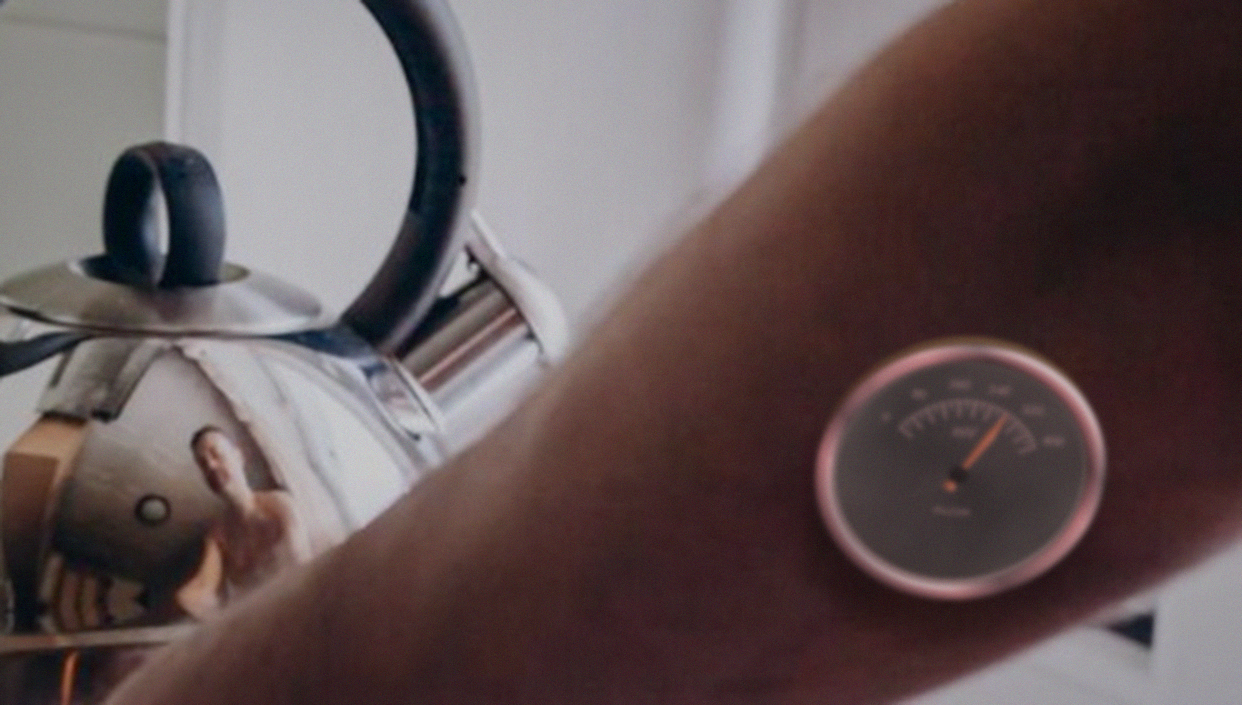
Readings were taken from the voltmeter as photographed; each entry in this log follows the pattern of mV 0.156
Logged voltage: mV 280
